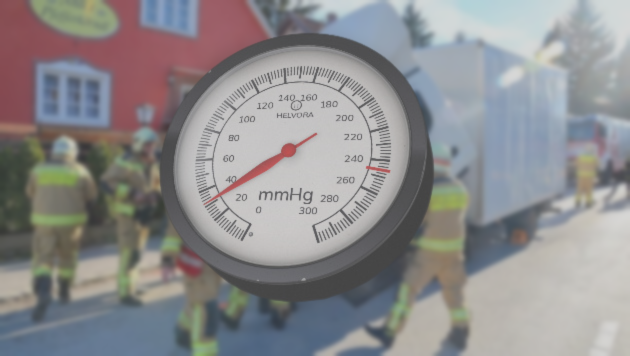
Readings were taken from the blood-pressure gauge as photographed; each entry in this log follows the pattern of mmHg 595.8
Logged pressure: mmHg 30
